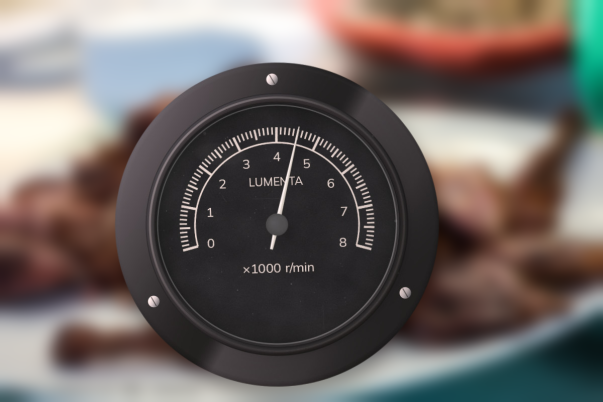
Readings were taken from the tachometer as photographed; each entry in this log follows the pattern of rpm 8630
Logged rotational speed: rpm 4500
